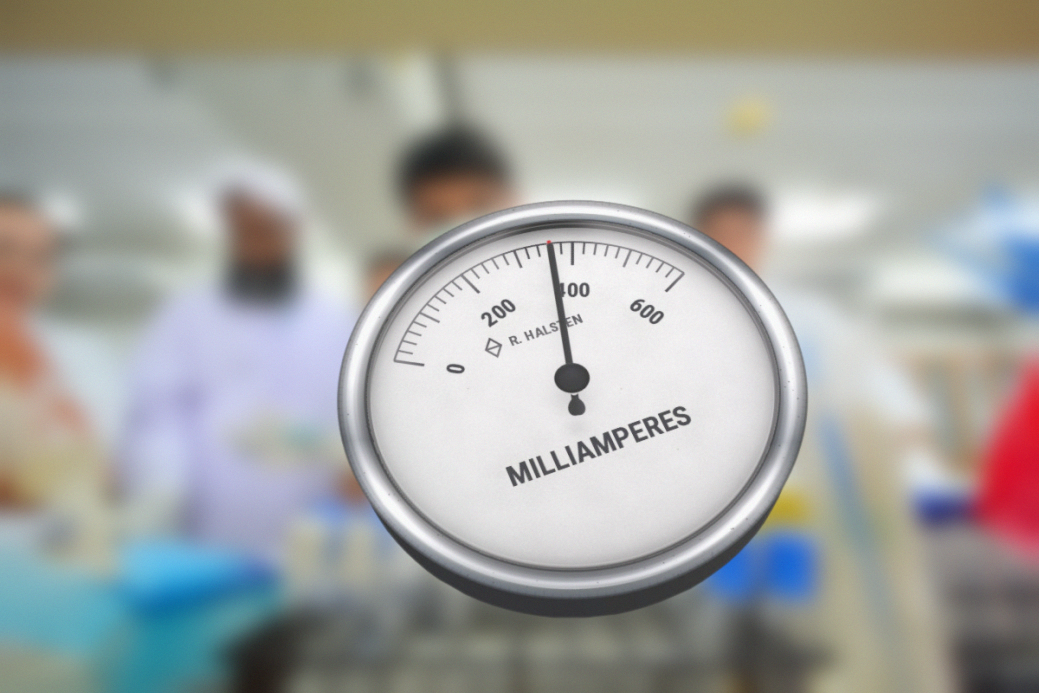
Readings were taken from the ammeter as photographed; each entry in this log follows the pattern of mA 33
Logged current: mA 360
